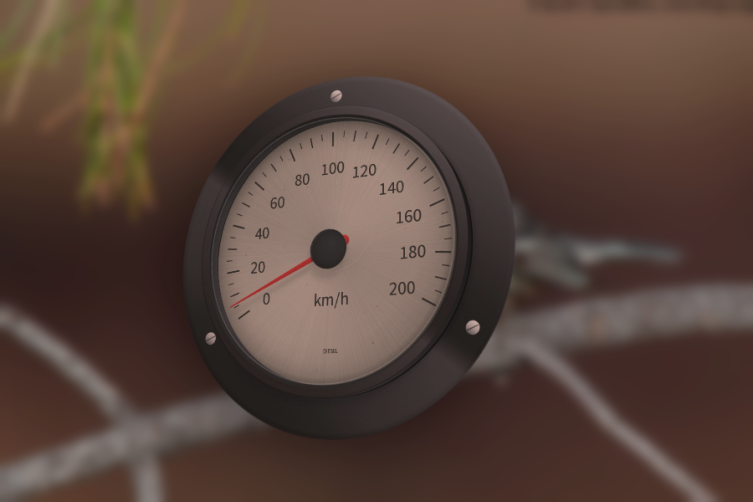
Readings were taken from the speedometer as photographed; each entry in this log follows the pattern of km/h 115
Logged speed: km/h 5
